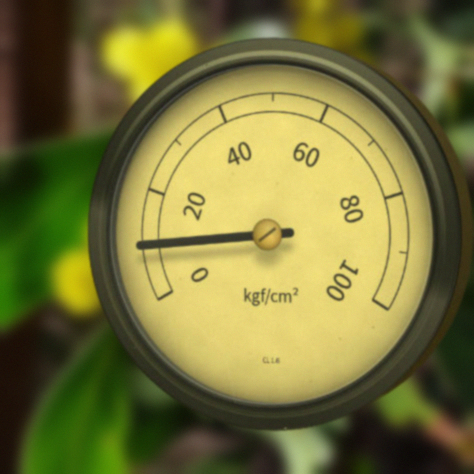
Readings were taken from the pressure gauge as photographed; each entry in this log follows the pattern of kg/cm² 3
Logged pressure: kg/cm² 10
